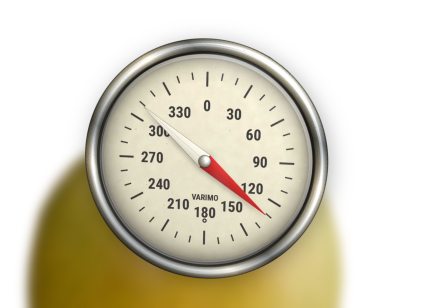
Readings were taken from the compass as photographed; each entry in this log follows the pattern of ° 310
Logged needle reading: ° 130
